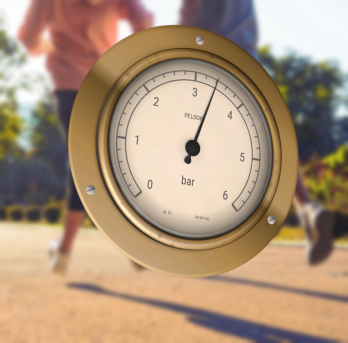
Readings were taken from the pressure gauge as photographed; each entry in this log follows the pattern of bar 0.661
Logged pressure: bar 3.4
